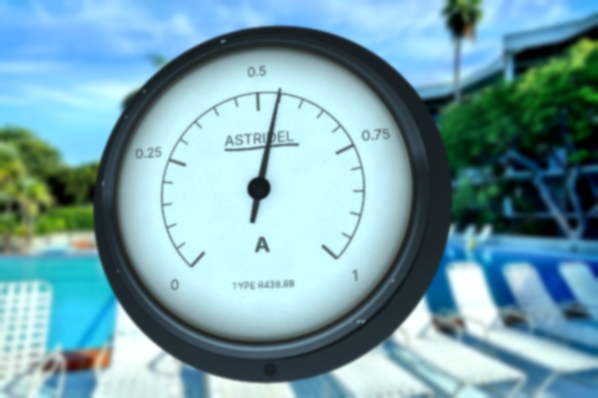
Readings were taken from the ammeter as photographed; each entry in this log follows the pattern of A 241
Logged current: A 0.55
